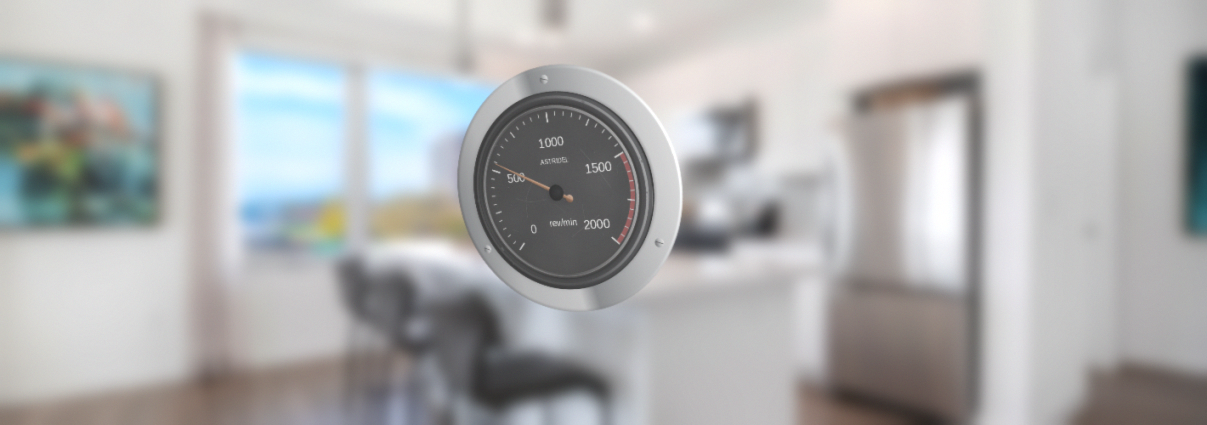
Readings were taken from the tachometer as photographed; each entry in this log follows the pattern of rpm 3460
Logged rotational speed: rpm 550
